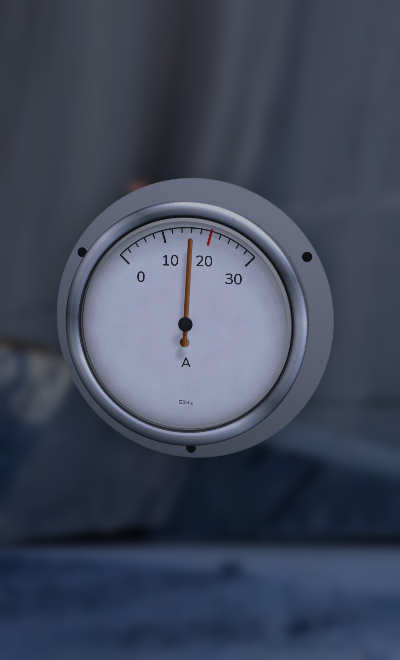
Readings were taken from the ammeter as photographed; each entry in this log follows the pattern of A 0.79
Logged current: A 16
